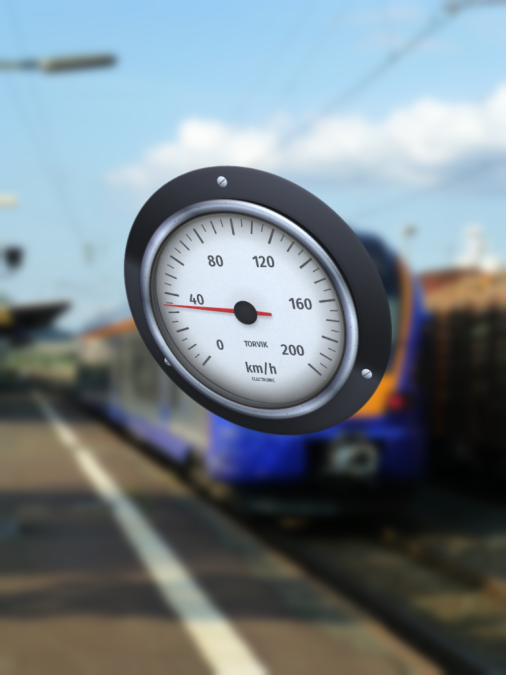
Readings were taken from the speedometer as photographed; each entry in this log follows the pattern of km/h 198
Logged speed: km/h 35
